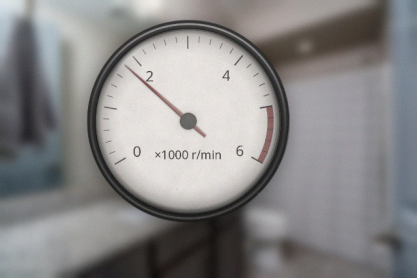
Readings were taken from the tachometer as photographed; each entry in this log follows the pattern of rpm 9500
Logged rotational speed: rpm 1800
